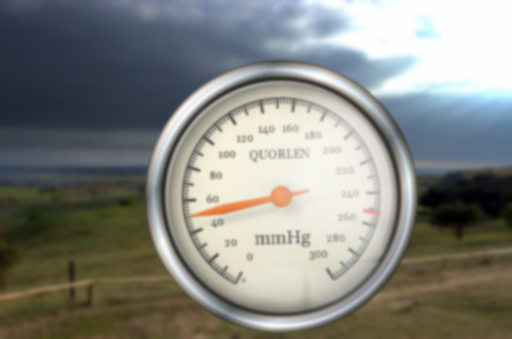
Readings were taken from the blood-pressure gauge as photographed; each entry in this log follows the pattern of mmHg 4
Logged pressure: mmHg 50
